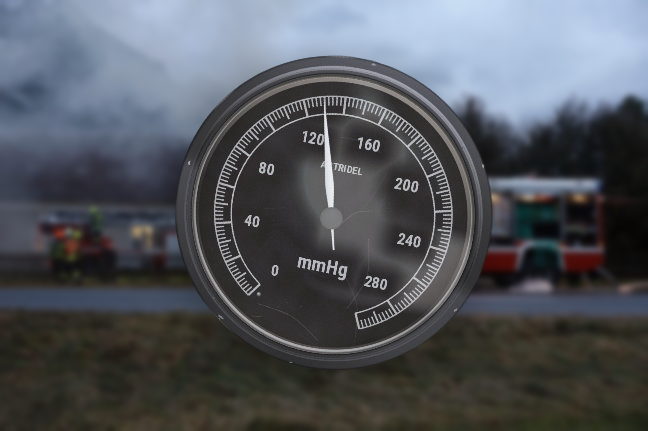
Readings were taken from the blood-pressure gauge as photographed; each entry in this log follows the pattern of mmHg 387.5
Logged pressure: mmHg 130
